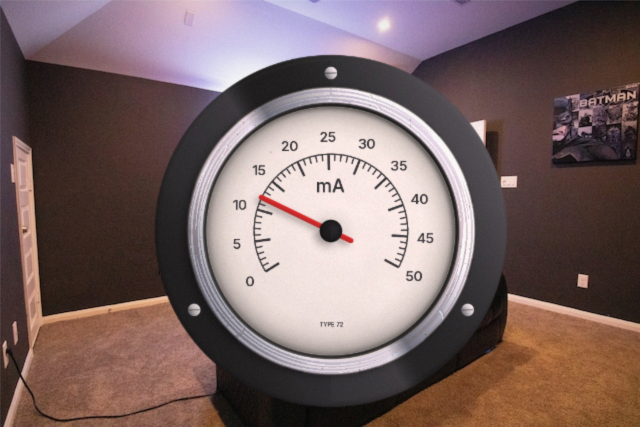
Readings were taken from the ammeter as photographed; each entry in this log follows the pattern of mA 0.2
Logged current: mA 12
